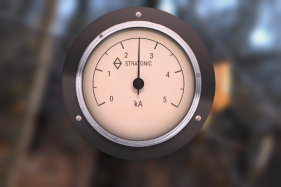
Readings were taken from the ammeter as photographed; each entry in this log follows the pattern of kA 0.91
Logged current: kA 2.5
